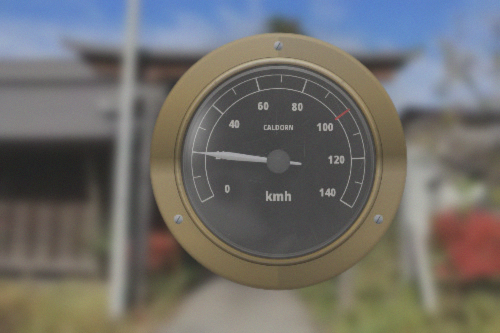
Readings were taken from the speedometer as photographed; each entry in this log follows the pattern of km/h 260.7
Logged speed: km/h 20
